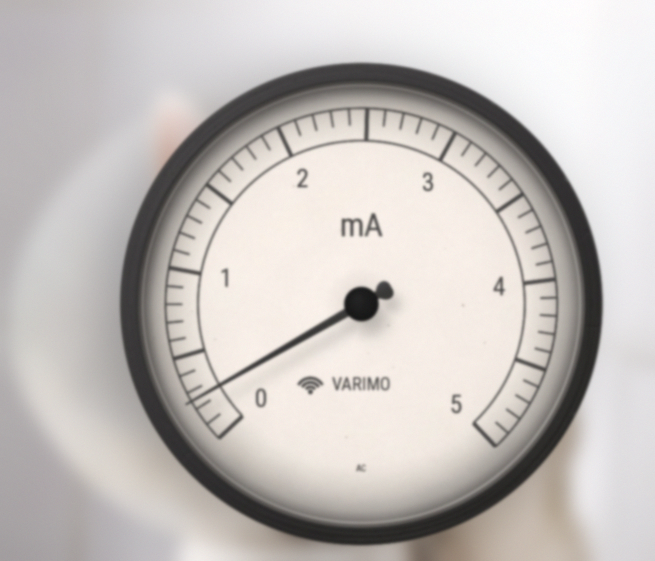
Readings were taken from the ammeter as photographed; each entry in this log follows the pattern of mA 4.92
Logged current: mA 0.25
